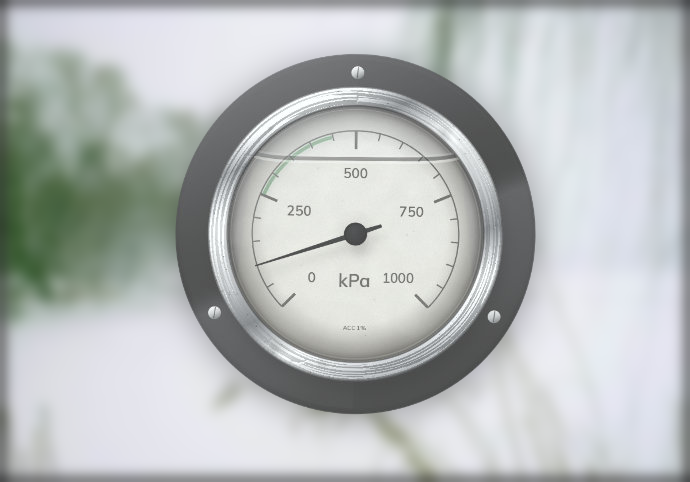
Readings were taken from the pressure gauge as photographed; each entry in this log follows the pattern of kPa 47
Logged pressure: kPa 100
